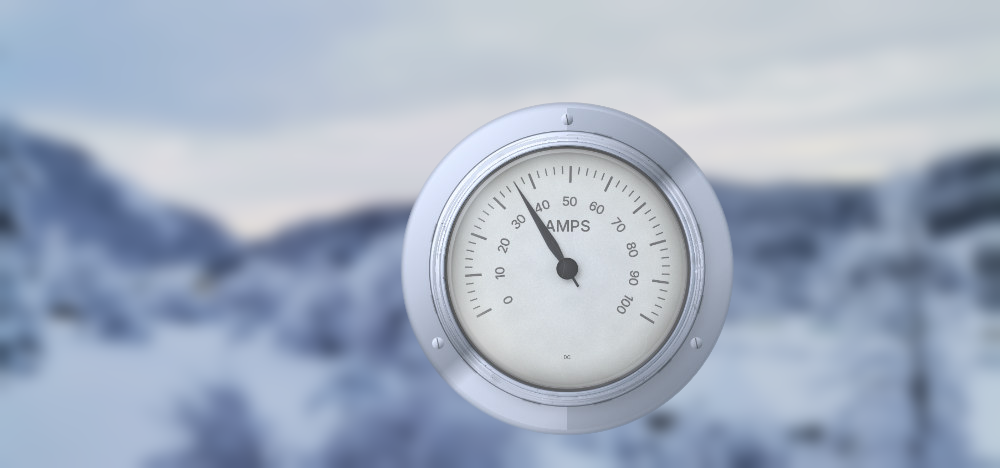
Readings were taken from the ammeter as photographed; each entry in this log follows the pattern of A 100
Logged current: A 36
